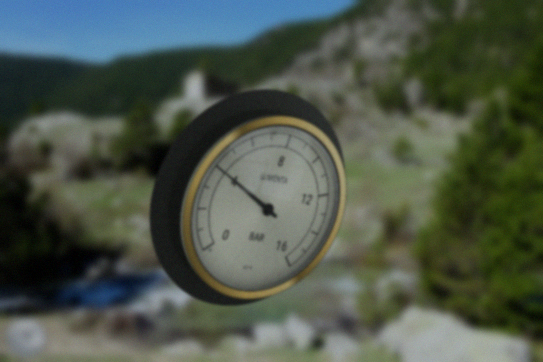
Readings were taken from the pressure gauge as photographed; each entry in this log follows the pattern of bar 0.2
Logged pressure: bar 4
